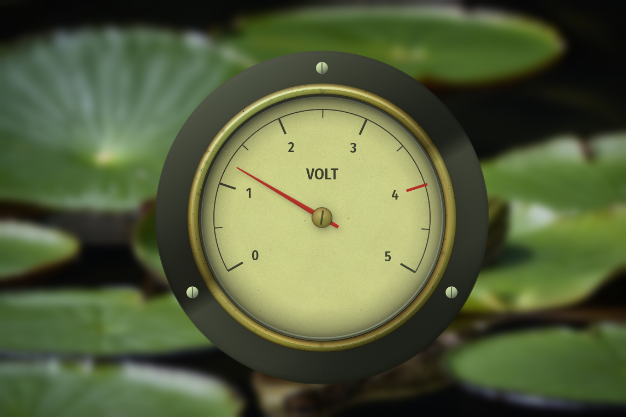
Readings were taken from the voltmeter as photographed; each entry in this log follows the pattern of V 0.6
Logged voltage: V 1.25
